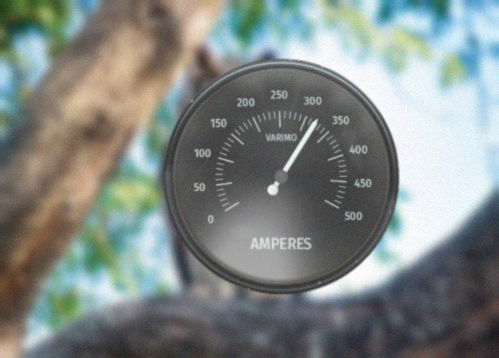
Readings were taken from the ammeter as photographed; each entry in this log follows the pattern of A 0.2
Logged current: A 320
